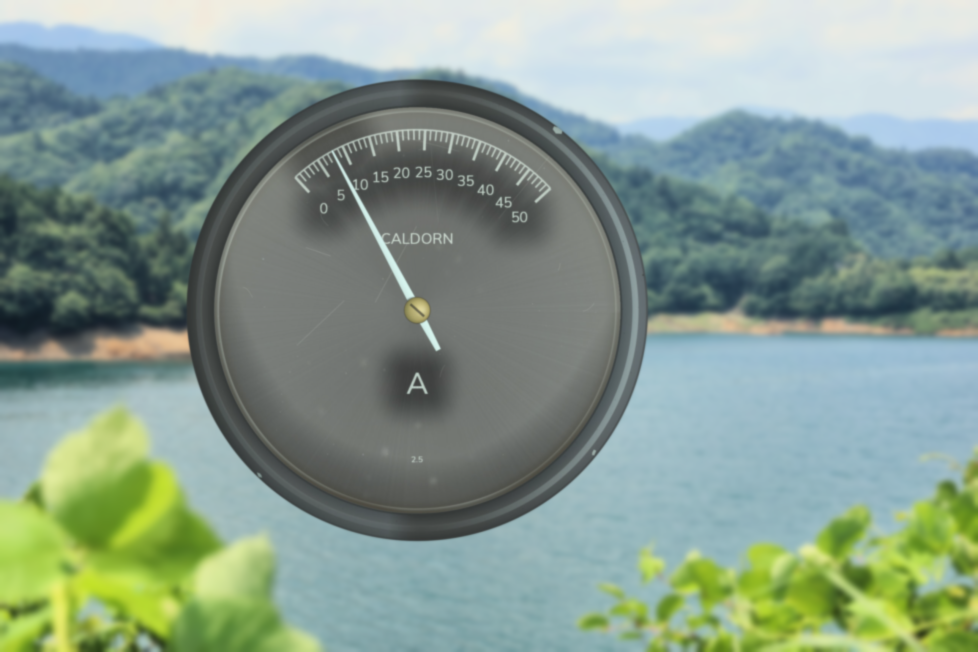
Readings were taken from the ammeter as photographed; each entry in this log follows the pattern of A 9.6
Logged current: A 8
